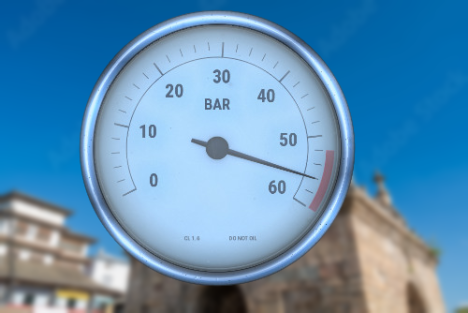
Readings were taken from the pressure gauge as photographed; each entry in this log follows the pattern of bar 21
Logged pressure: bar 56
